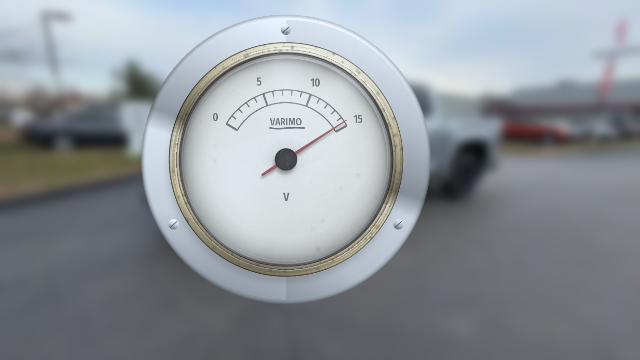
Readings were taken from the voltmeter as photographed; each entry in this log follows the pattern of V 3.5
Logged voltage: V 14.5
